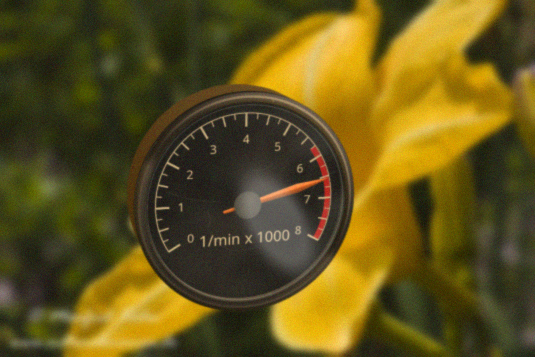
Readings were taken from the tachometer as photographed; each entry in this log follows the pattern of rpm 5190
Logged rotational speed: rpm 6500
